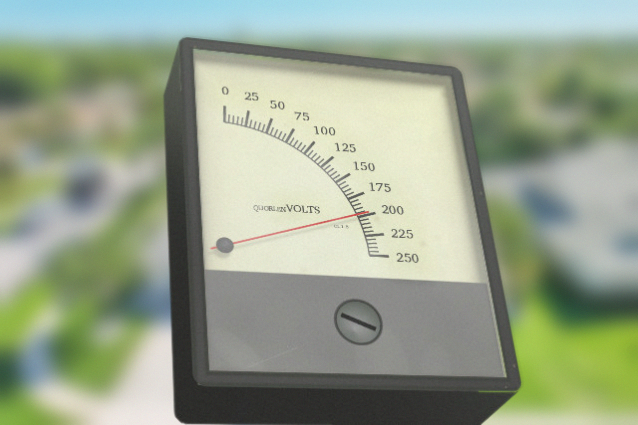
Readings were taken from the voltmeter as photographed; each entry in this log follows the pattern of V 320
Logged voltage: V 200
